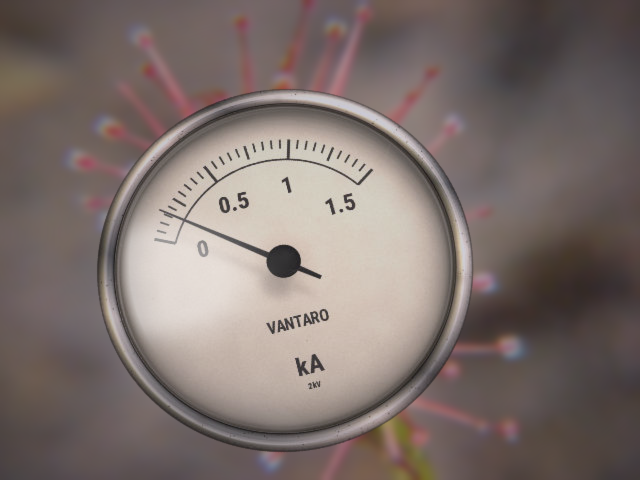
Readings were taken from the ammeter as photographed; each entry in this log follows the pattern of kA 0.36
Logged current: kA 0.15
